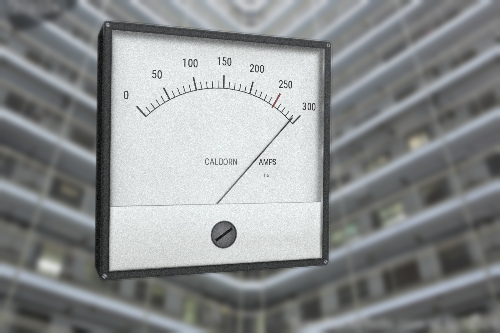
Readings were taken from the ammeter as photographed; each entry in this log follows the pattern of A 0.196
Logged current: A 290
